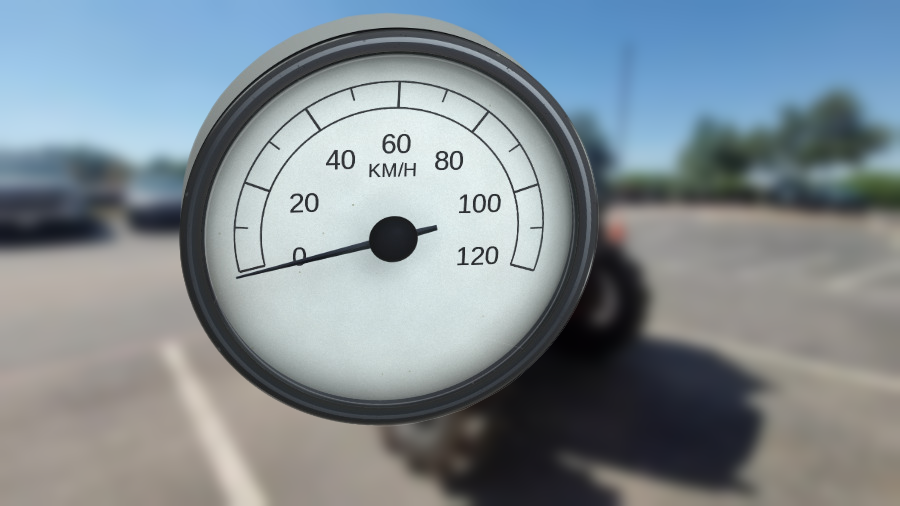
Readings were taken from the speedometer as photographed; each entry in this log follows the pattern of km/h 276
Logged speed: km/h 0
